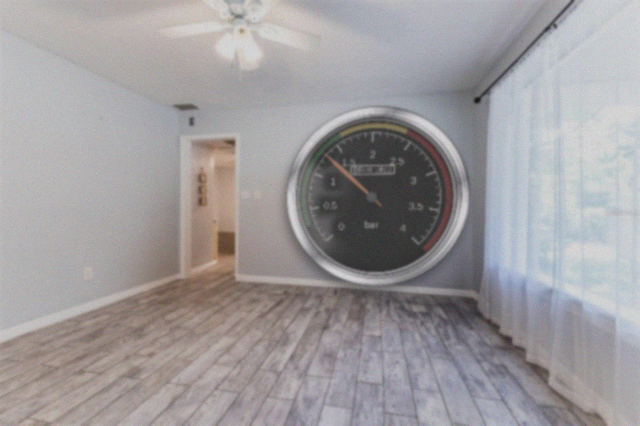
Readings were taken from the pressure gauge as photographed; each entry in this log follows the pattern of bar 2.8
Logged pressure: bar 1.3
